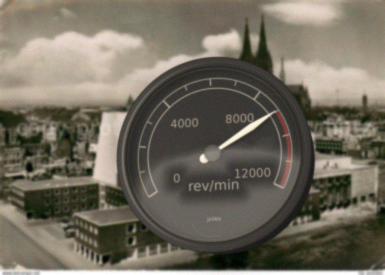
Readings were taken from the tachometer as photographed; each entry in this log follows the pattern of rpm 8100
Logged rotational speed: rpm 9000
